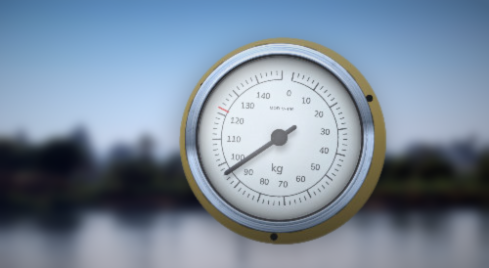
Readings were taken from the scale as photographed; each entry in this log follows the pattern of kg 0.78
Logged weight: kg 96
